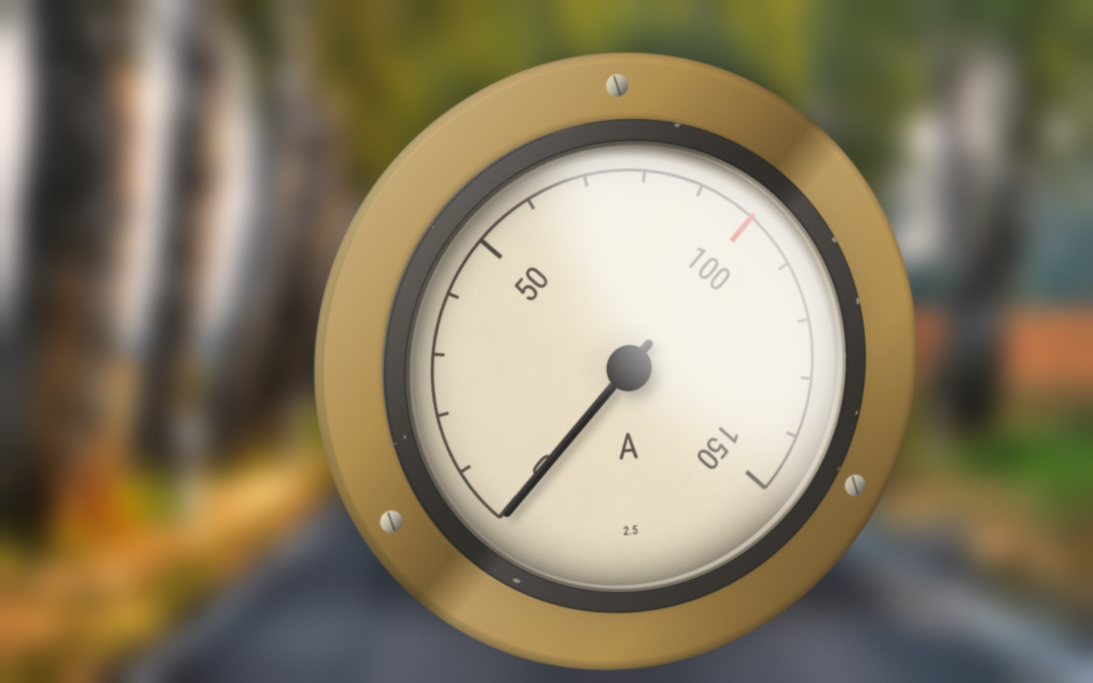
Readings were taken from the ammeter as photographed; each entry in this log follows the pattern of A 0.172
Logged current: A 0
